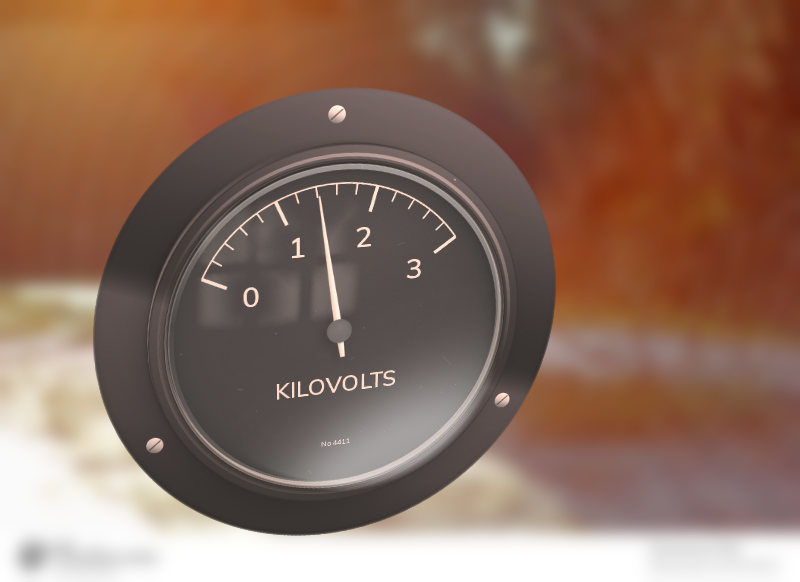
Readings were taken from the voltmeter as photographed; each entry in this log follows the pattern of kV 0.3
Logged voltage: kV 1.4
